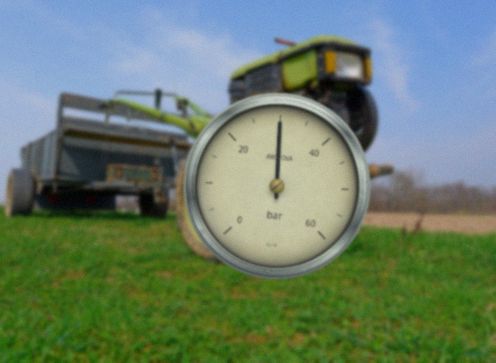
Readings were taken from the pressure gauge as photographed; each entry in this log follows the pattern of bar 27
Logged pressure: bar 30
